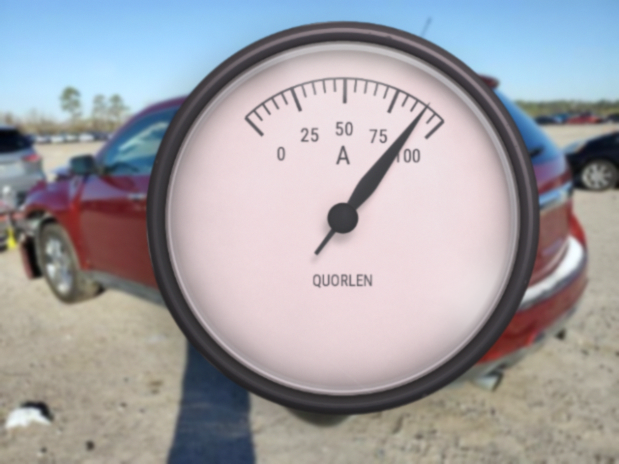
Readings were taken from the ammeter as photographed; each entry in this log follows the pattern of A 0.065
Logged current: A 90
